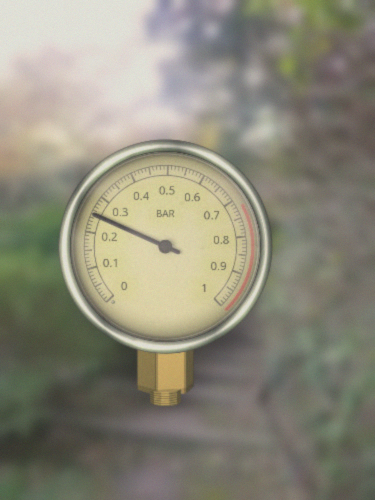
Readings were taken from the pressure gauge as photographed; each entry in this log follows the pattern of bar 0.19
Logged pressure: bar 0.25
